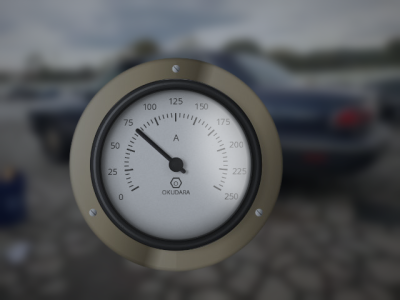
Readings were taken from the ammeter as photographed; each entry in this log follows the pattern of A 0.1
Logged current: A 75
